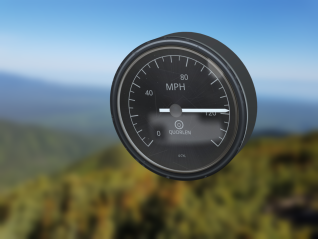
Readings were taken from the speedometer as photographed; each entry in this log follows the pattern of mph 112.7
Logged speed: mph 117.5
